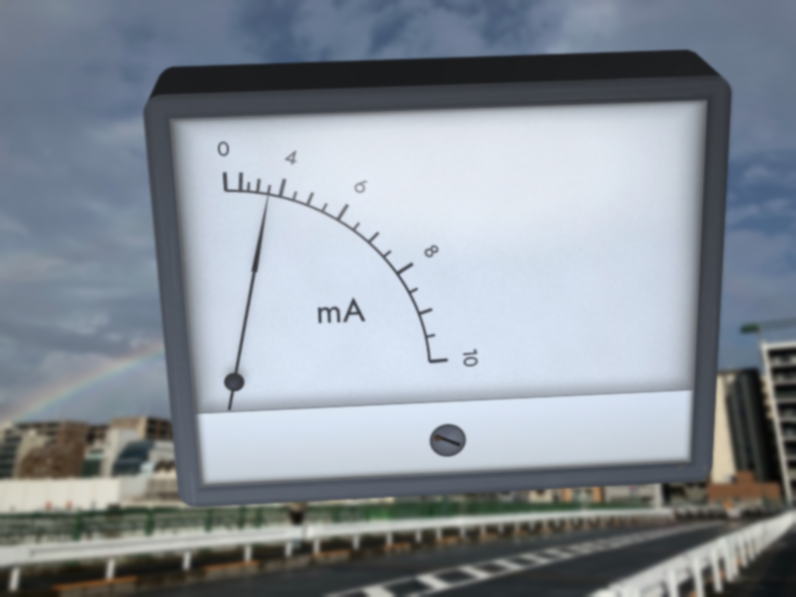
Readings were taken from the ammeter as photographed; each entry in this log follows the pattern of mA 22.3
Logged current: mA 3.5
